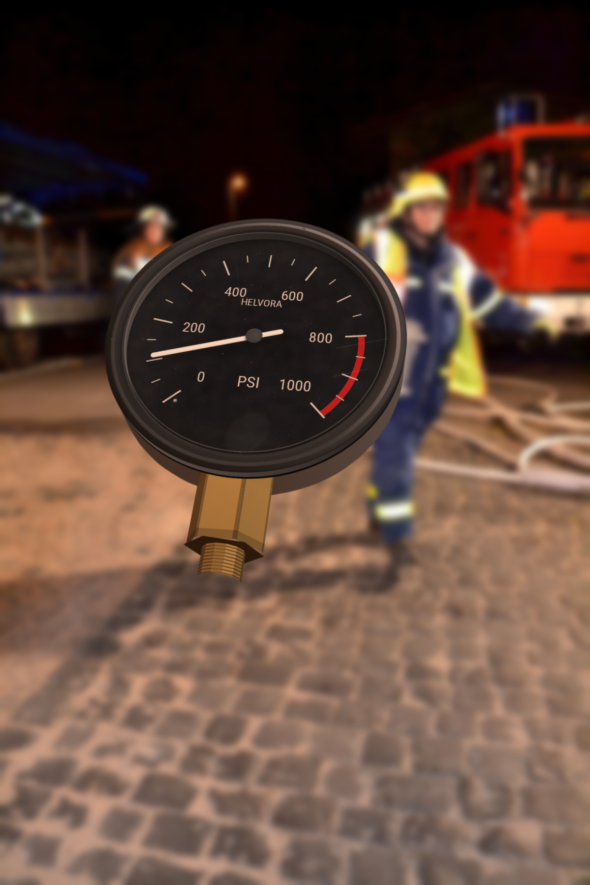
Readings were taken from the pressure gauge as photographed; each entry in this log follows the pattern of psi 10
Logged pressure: psi 100
